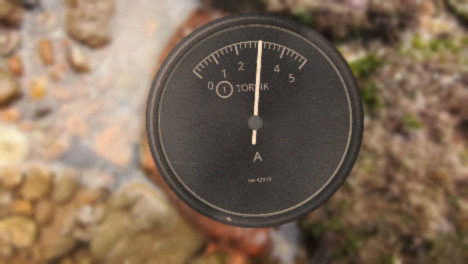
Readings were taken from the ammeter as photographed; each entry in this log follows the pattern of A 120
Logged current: A 3
